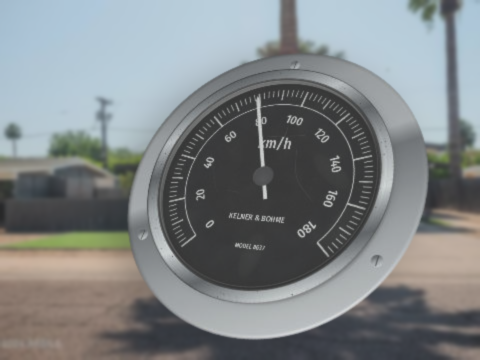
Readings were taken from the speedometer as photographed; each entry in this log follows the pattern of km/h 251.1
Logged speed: km/h 80
